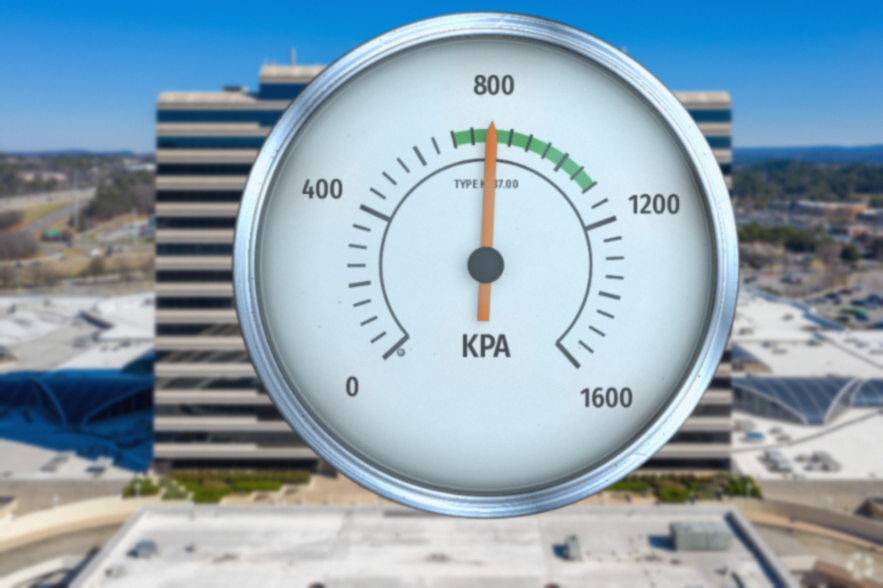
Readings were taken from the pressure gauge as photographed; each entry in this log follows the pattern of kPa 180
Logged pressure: kPa 800
